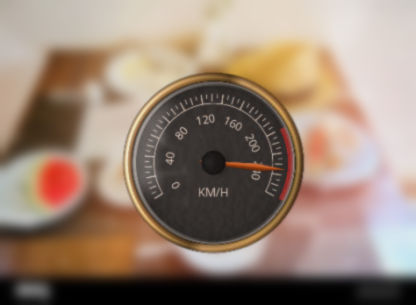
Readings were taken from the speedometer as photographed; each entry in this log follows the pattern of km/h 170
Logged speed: km/h 235
